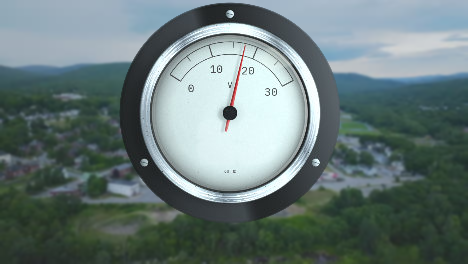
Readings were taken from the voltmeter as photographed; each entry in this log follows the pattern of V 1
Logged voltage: V 17.5
